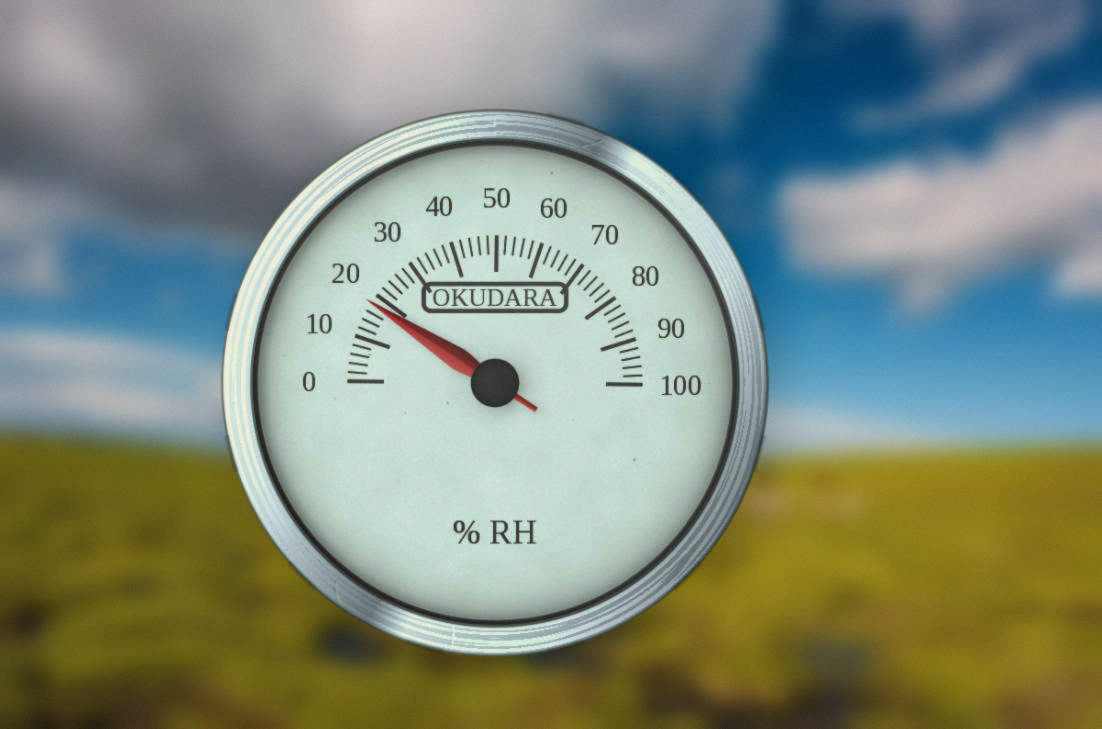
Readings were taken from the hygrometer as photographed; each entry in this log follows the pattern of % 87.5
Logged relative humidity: % 18
